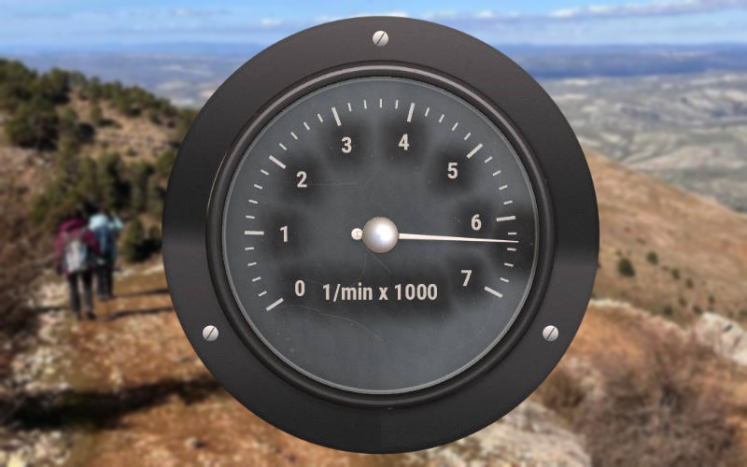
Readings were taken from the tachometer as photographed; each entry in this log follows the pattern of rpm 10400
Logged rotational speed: rpm 6300
